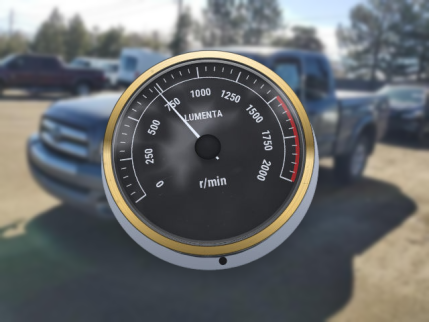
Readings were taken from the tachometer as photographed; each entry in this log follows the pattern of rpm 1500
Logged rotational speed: rpm 725
